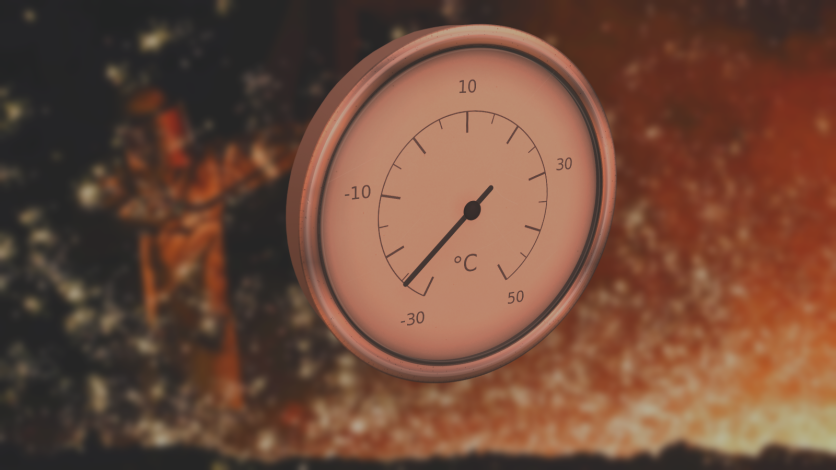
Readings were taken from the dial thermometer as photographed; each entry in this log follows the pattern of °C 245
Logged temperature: °C -25
